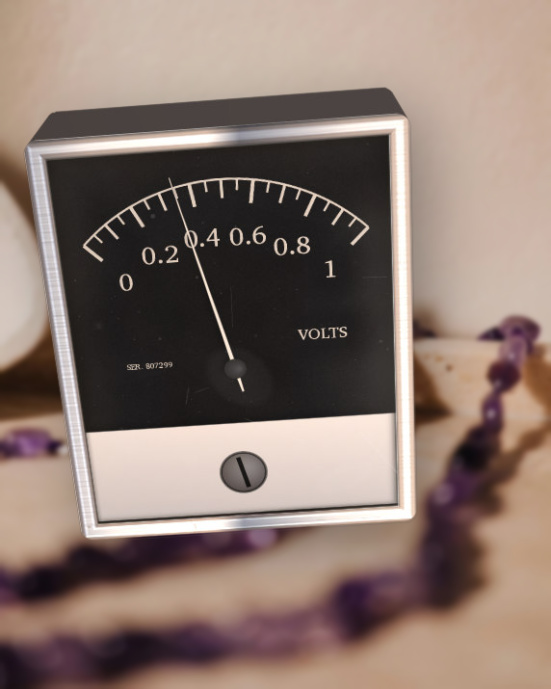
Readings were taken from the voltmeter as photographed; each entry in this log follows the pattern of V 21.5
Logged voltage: V 0.35
